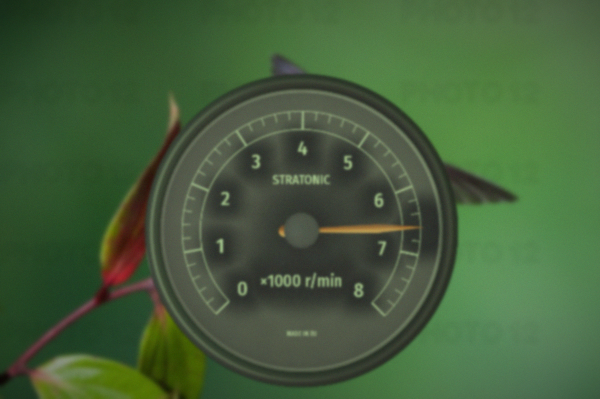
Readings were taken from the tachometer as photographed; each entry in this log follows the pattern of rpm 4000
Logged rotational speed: rpm 6600
